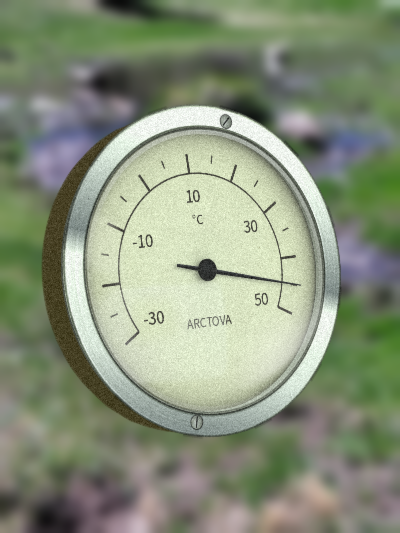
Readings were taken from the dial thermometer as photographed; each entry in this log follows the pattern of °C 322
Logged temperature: °C 45
